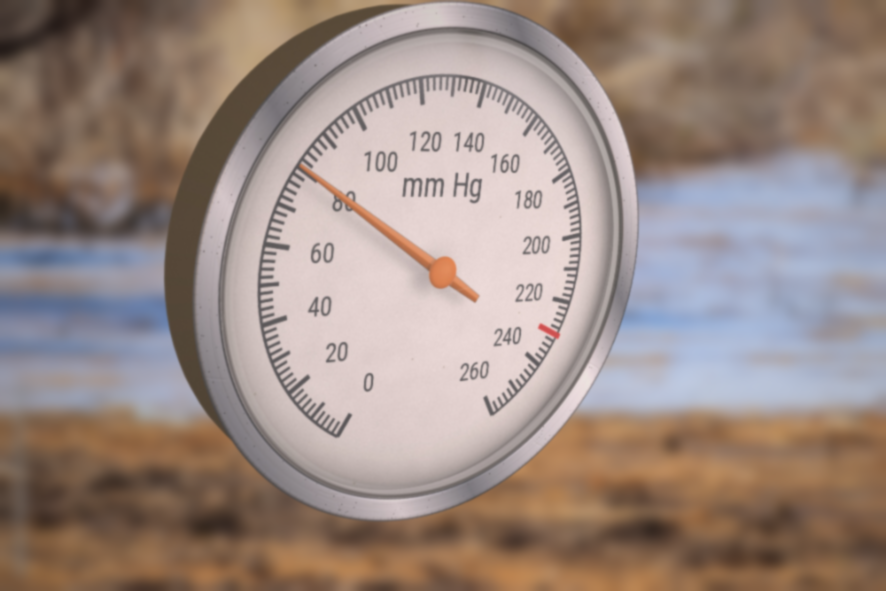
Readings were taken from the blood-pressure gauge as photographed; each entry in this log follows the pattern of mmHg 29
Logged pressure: mmHg 80
